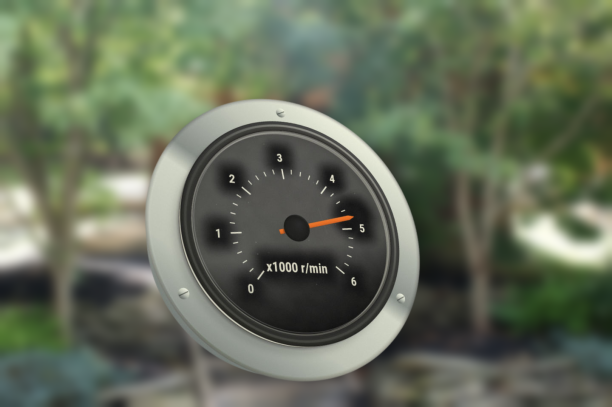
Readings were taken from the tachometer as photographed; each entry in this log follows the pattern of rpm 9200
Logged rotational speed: rpm 4800
